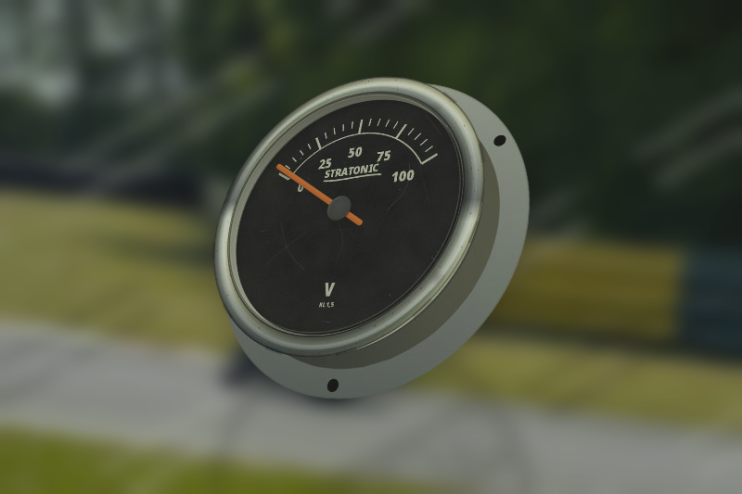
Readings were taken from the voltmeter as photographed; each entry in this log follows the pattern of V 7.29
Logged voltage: V 2.5
